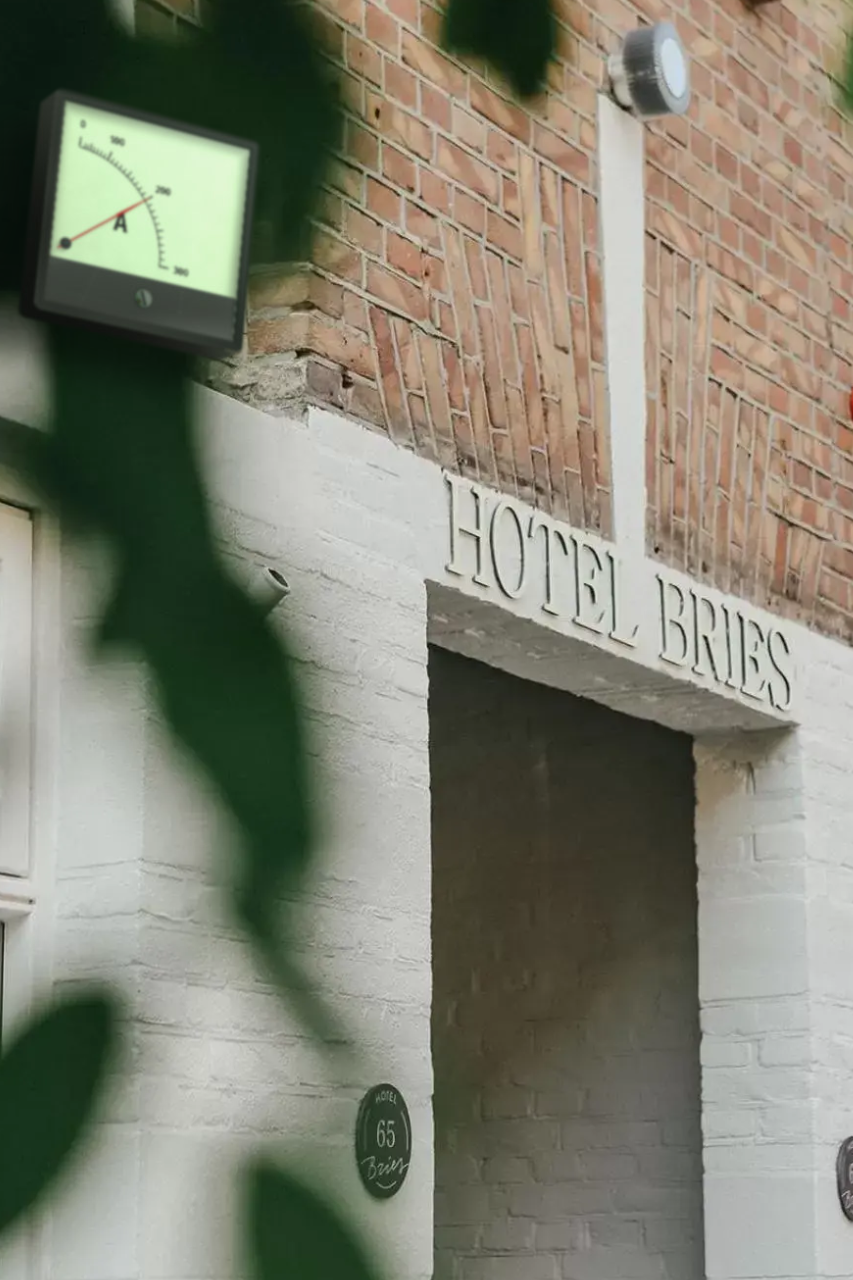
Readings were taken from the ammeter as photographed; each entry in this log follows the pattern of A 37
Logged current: A 200
